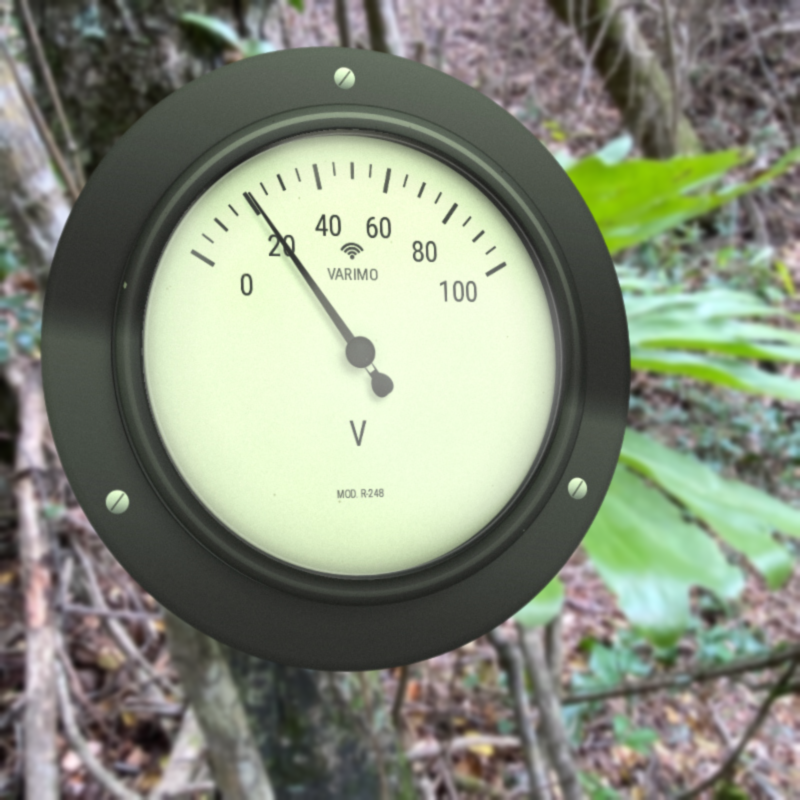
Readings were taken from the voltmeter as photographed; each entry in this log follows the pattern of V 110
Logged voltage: V 20
